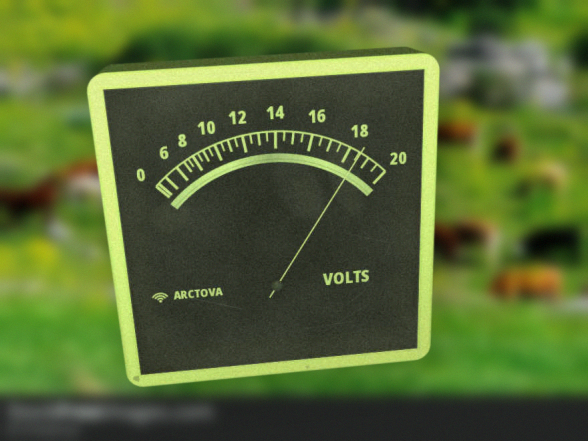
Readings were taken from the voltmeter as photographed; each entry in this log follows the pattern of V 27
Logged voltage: V 18.5
